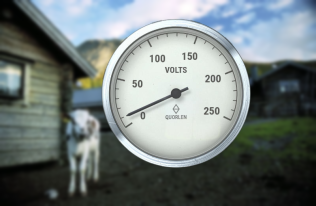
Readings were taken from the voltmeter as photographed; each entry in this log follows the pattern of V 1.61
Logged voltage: V 10
